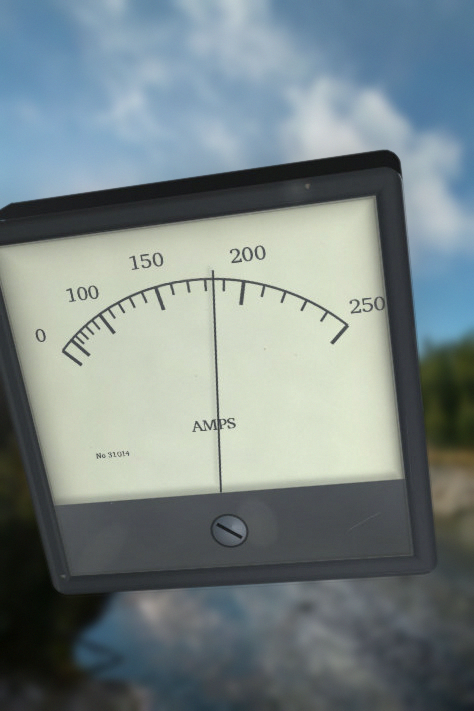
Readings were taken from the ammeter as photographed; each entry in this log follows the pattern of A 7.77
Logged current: A 185
